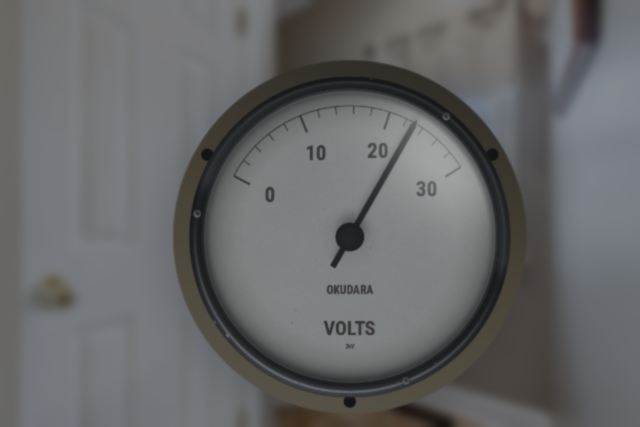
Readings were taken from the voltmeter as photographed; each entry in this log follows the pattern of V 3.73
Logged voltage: V 23
